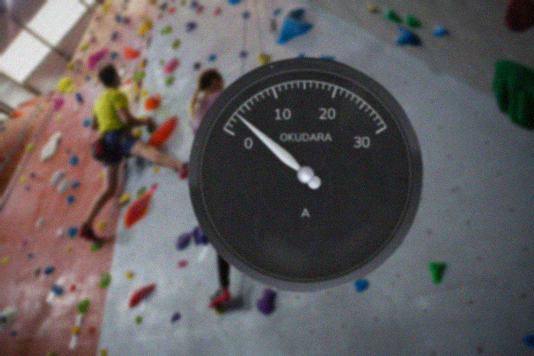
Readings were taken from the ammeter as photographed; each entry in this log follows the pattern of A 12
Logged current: A 3
